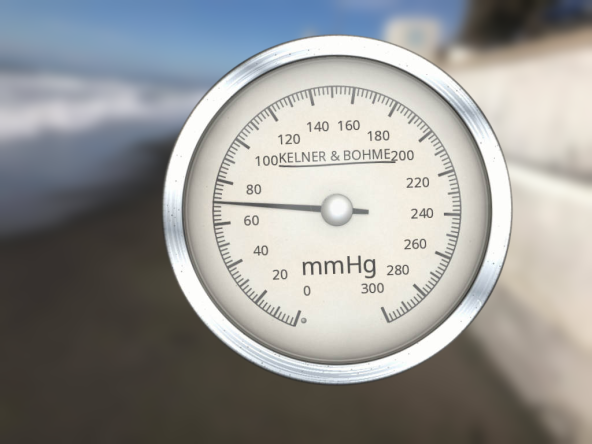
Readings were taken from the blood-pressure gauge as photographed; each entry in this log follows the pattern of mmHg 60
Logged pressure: mmHg 70
